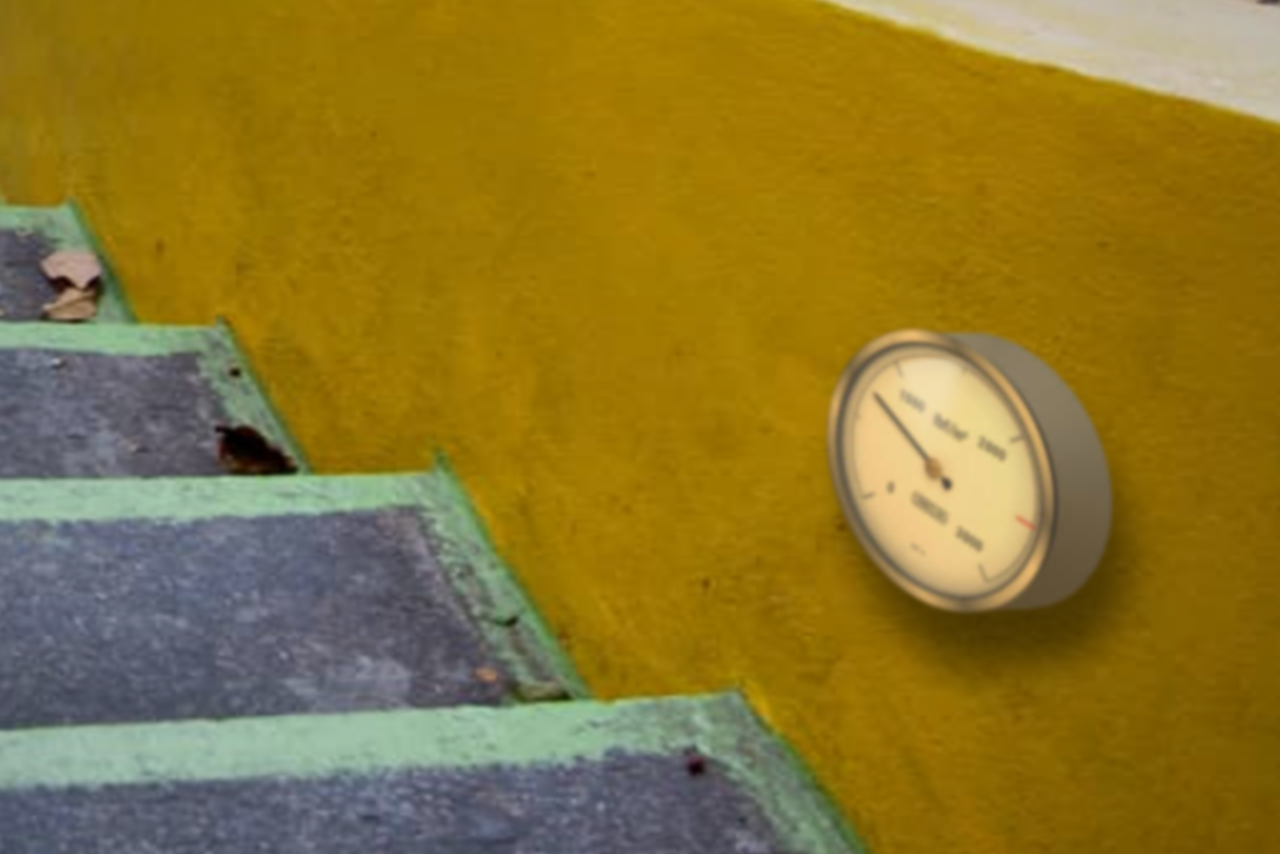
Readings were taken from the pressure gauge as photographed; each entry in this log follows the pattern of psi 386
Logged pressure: psi 750
